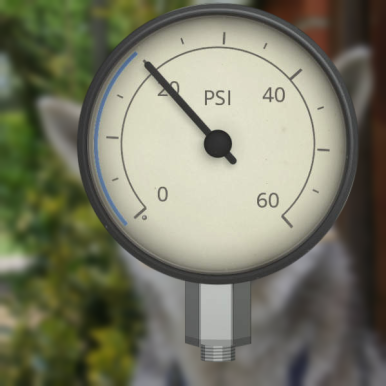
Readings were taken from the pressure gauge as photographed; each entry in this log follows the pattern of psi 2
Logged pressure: psi 20
